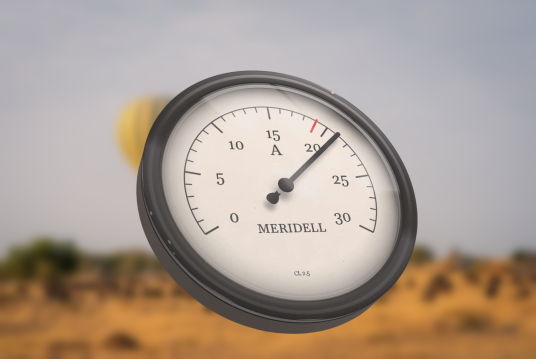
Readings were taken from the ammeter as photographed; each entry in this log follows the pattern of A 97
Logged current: A 21
